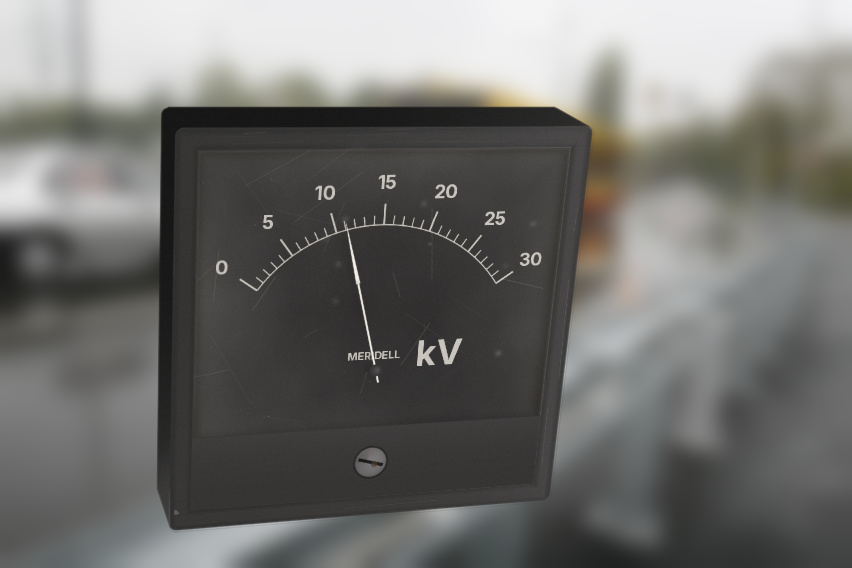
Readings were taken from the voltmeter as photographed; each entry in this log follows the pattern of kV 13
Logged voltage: kV 11
